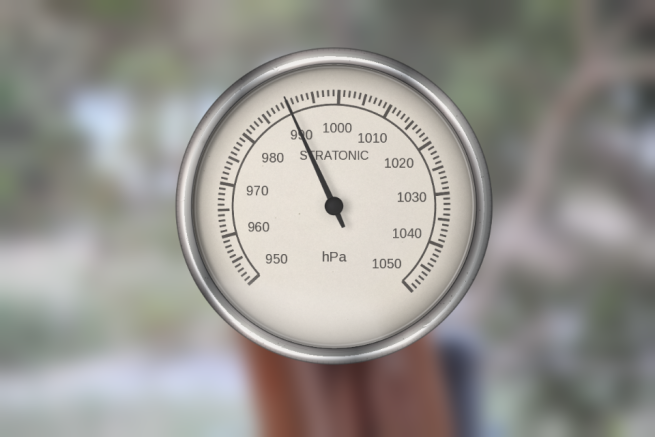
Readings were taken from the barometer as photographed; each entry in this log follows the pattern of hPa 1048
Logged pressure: hPa 990
